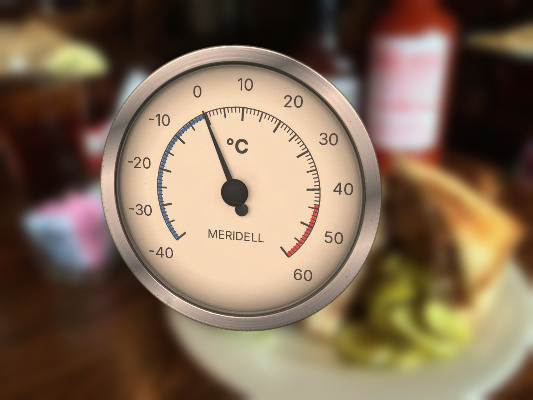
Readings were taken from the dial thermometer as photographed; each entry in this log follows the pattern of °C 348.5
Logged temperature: °C 0
